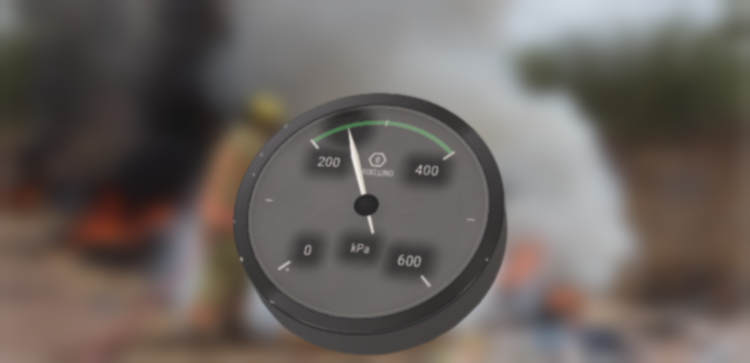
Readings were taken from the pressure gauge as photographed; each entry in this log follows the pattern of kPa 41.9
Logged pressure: kPa 250
